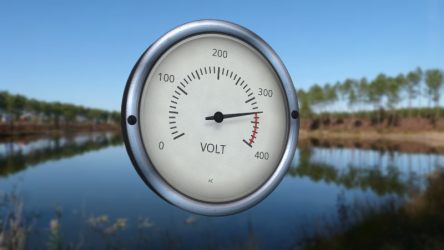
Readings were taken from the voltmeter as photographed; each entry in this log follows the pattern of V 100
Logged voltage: V 330
